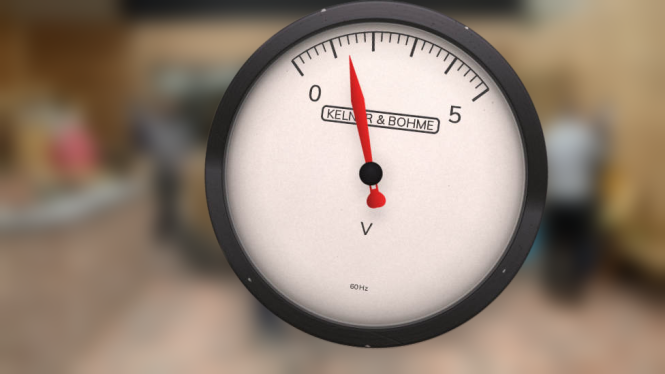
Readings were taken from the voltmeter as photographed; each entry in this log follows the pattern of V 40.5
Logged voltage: V 1.4
